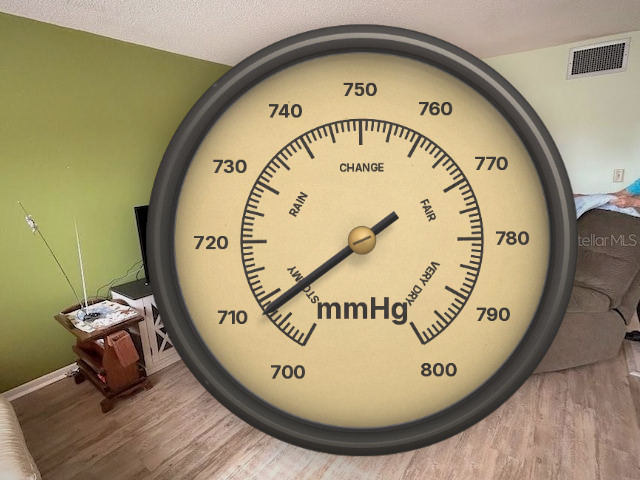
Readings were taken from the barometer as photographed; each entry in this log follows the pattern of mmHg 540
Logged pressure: mmHg 708
